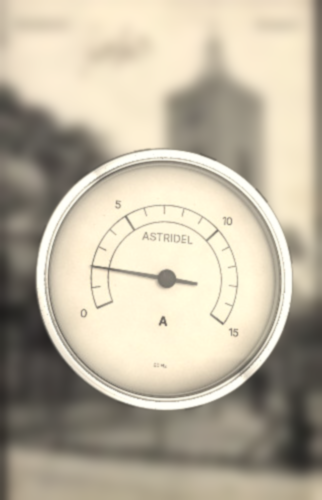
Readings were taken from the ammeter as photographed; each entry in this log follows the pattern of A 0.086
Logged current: A 2
